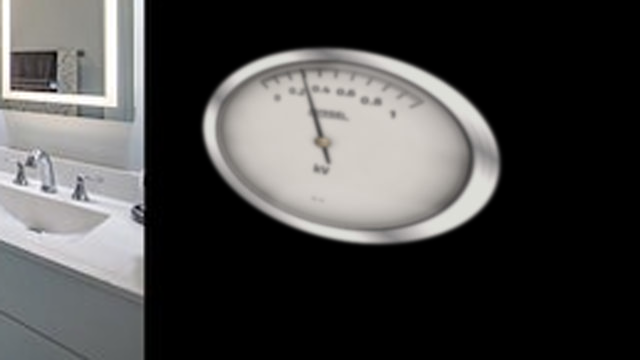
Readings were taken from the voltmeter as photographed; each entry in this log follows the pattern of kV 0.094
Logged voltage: kV 0.3
